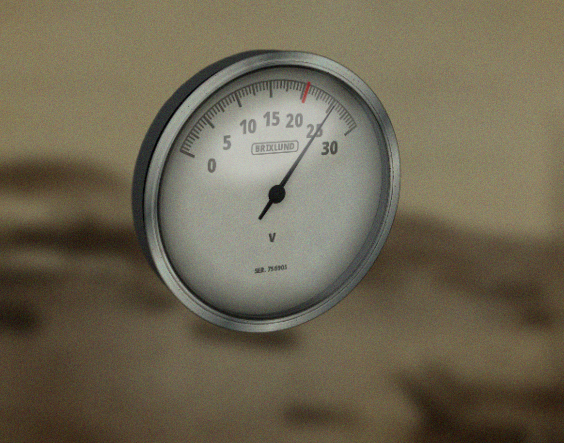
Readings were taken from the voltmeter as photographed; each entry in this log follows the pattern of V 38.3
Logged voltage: V 25
